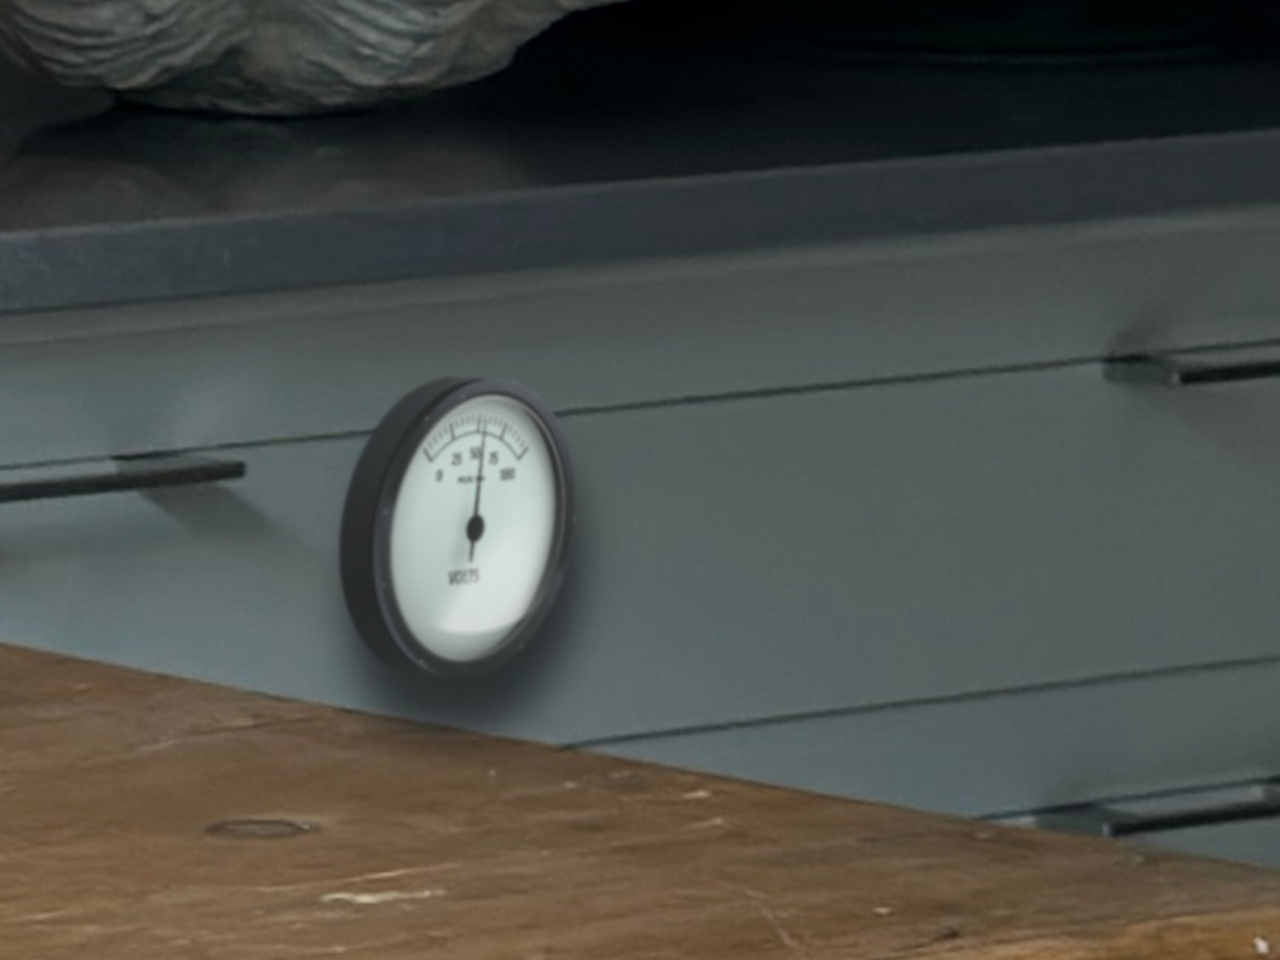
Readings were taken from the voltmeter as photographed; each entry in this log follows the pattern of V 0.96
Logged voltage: V 50
